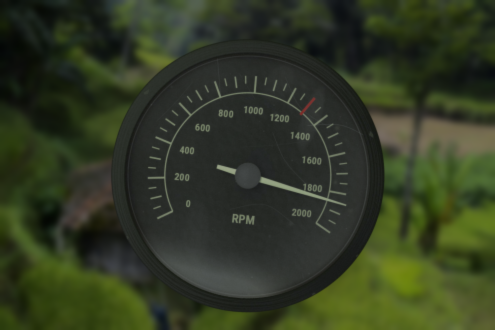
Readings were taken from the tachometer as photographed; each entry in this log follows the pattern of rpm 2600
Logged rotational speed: rpm 1850
